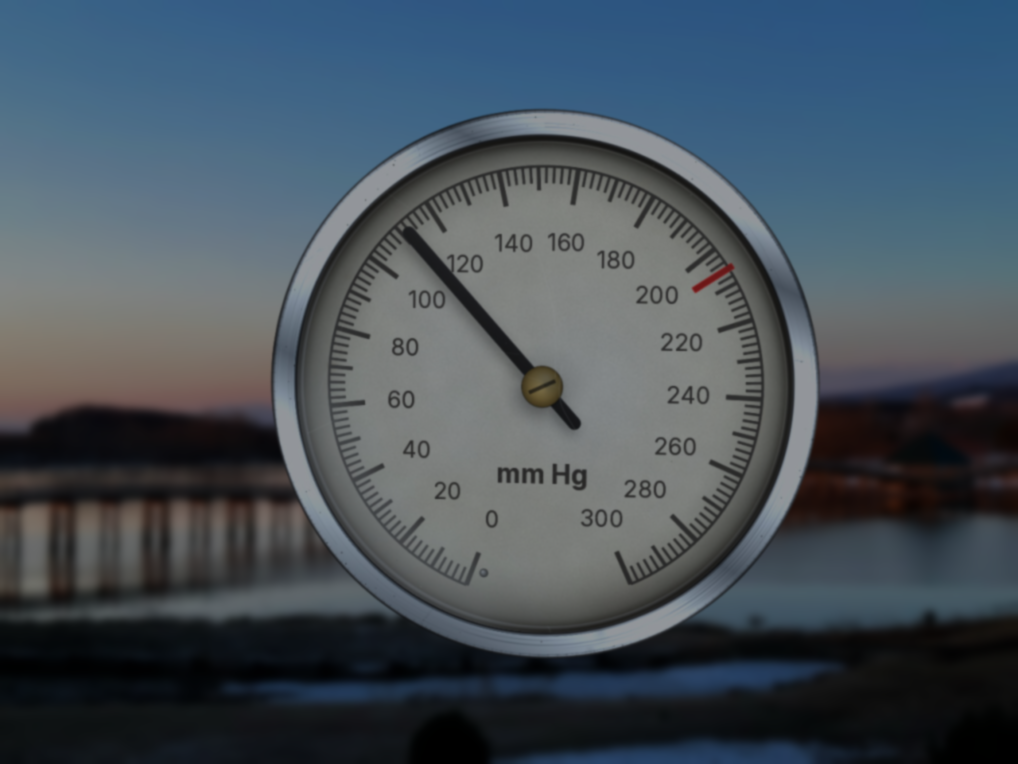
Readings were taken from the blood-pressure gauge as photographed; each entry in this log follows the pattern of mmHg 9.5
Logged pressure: mmHg 112
